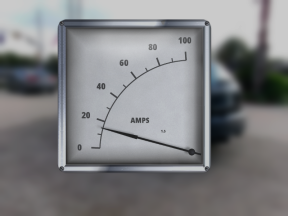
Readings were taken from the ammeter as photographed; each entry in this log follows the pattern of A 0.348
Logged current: A 15
